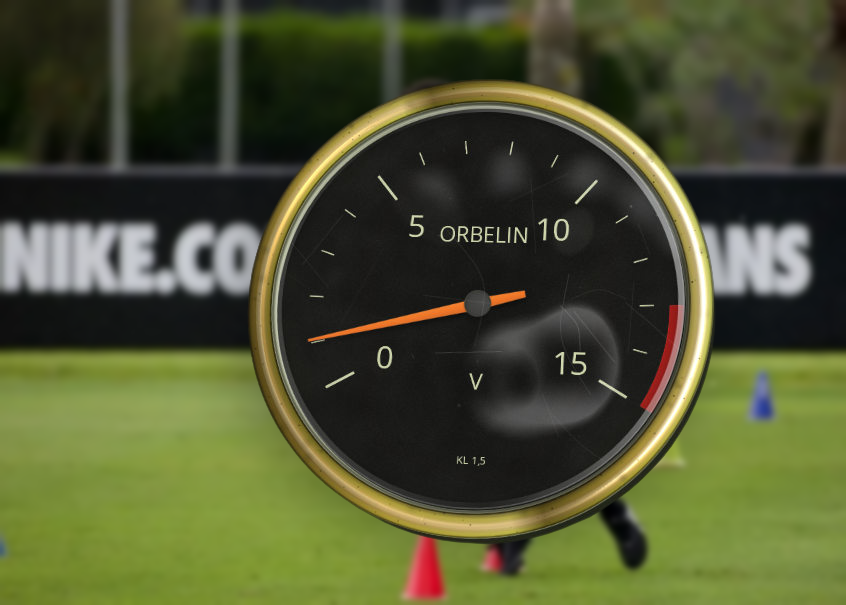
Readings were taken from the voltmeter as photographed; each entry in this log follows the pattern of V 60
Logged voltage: V 1
